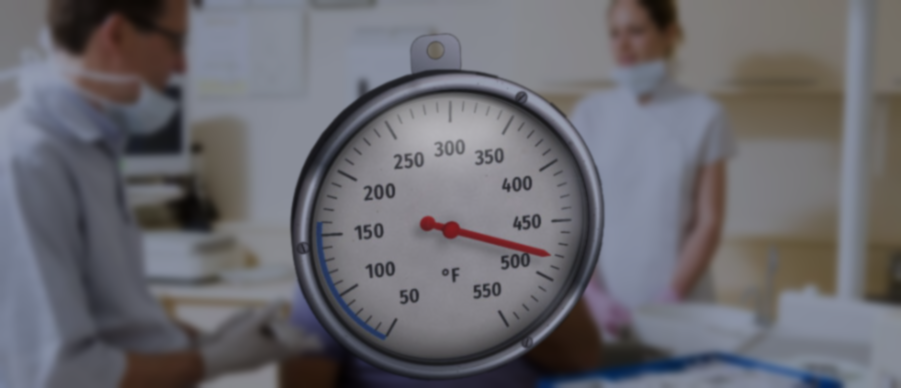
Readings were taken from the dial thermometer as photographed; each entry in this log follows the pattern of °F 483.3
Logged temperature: °F 480
